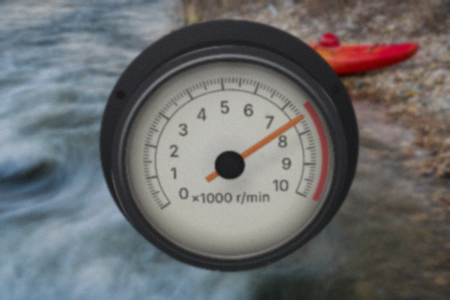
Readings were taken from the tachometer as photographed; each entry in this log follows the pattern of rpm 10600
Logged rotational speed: rpm 7500
